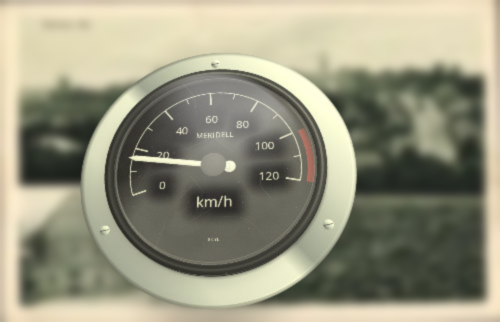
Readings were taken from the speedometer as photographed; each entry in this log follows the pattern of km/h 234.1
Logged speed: km/h 15
